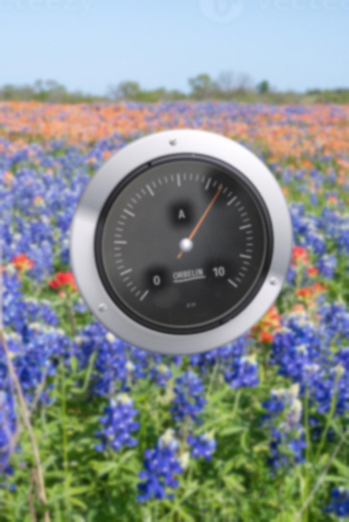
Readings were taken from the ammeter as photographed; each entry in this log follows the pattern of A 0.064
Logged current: A 6.4
